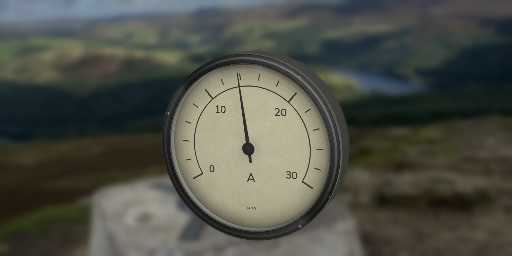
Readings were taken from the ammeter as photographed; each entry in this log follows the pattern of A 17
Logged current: A 14
